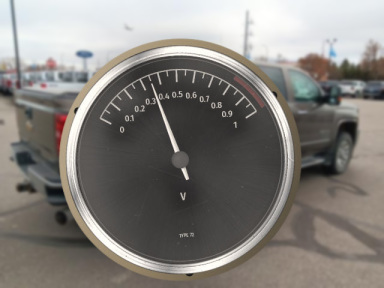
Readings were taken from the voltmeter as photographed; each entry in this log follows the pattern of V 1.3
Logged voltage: V 0.35
